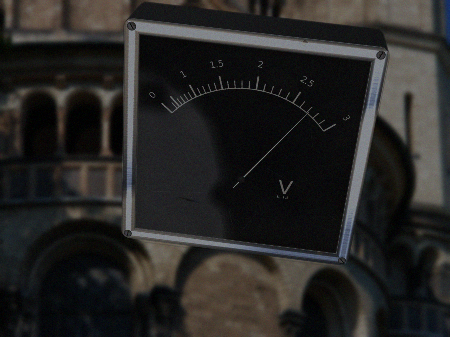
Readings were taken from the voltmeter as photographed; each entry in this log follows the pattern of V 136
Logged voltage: V 2.7
